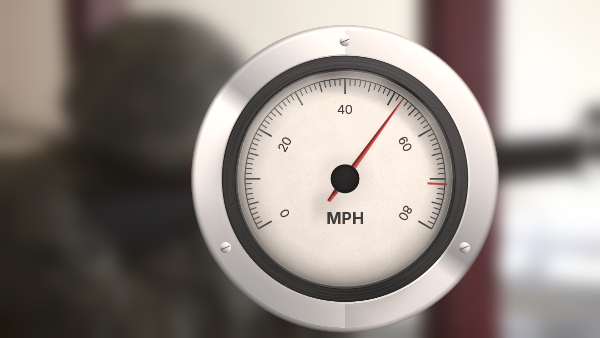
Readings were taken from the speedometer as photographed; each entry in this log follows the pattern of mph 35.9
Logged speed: mph 52
